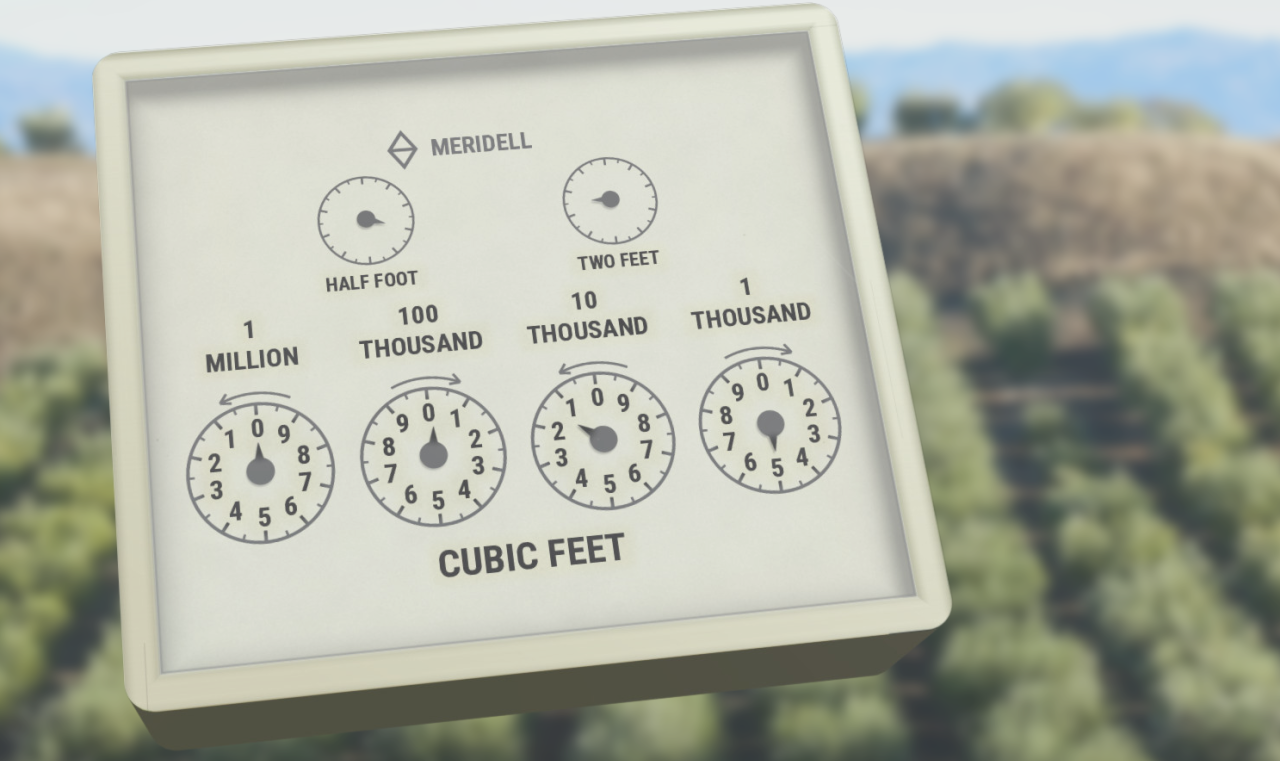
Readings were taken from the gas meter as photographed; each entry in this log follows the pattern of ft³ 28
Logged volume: ft³ 1500
